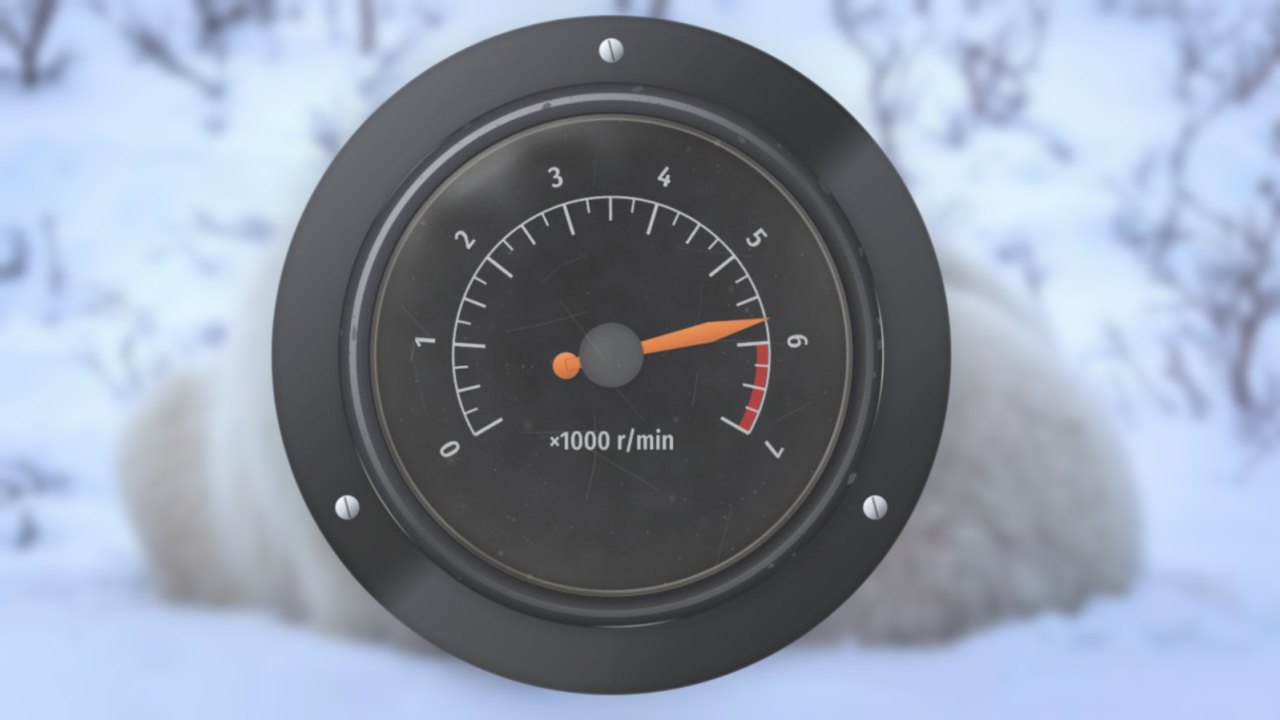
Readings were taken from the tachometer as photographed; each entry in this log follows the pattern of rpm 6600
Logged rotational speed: rpm 5750
